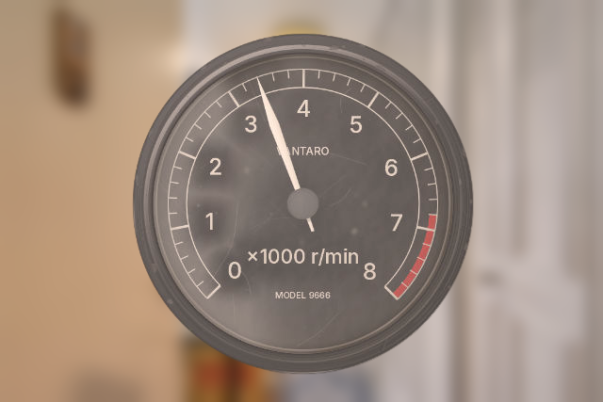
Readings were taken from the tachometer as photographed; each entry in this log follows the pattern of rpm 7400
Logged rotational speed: rpm 3400
